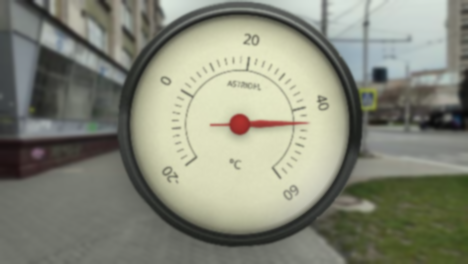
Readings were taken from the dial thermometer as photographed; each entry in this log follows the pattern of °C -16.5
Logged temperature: °C 44
